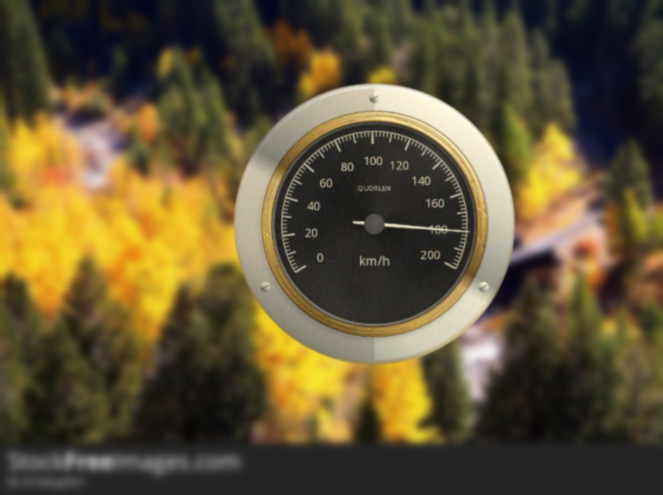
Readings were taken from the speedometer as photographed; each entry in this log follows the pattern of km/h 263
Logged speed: km/h 180
